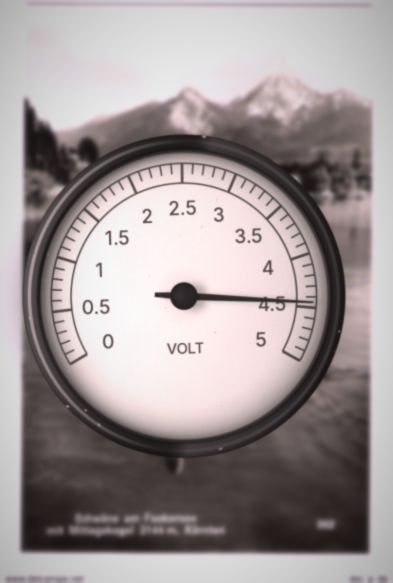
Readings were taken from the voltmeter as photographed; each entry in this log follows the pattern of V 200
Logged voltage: V 4.45
